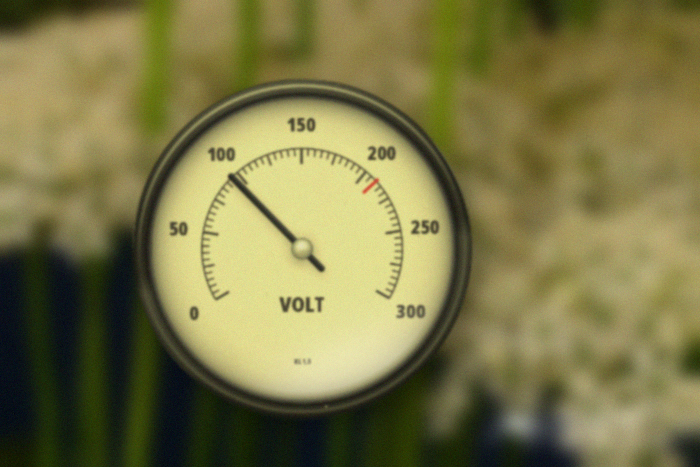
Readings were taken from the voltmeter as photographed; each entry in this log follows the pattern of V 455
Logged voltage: V 95
